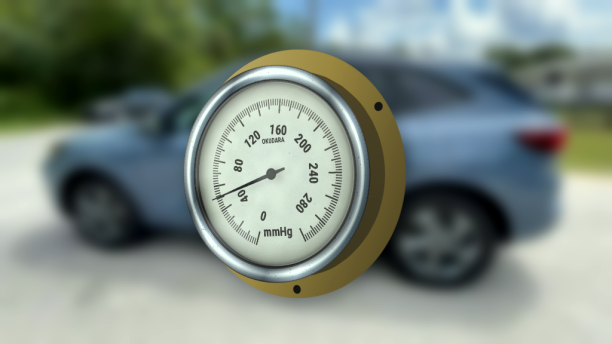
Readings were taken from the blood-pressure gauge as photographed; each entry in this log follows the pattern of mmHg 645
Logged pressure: mmHg 50
